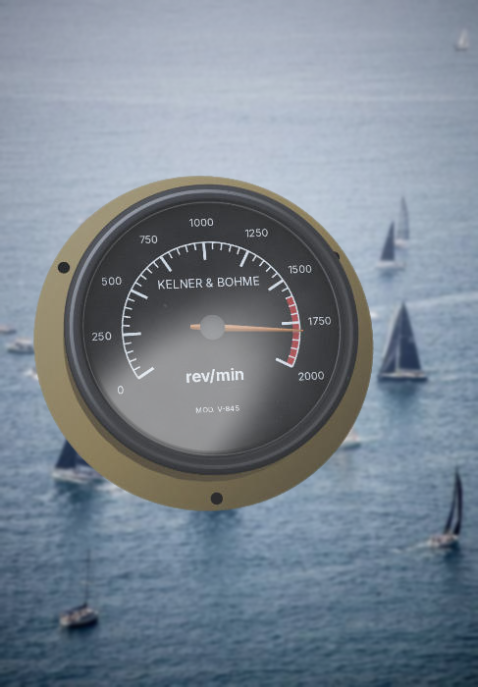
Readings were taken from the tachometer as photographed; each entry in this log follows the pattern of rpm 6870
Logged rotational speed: rpm 1800
